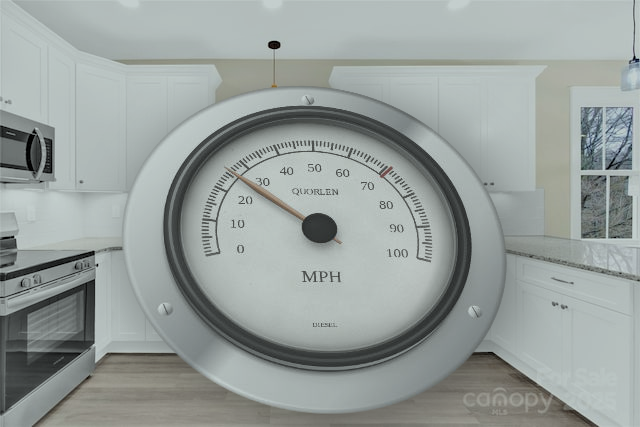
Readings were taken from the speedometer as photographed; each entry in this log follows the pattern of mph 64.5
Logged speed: mph 25
